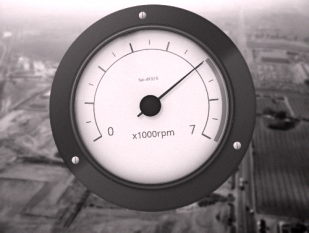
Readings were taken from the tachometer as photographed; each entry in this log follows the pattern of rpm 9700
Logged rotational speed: rpm 5000
